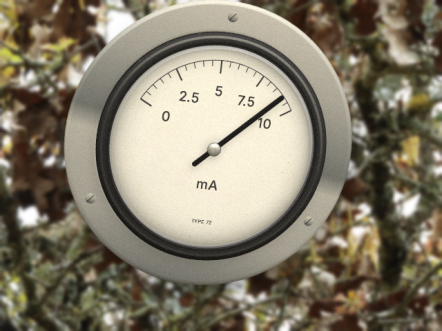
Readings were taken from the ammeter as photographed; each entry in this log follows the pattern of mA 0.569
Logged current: mA 9
